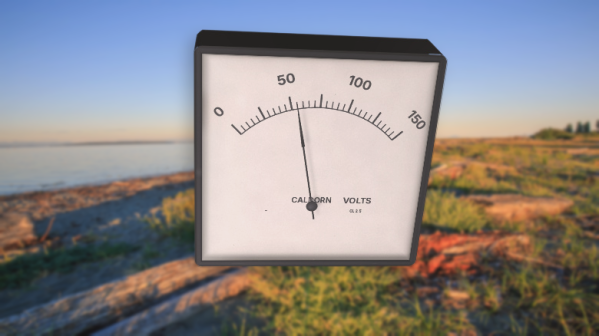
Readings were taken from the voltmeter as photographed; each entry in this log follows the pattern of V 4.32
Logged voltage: V 55
